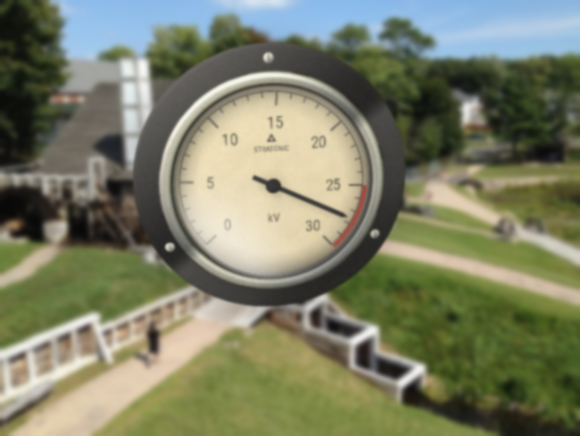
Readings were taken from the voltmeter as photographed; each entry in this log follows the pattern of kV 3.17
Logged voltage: kV 27.5
